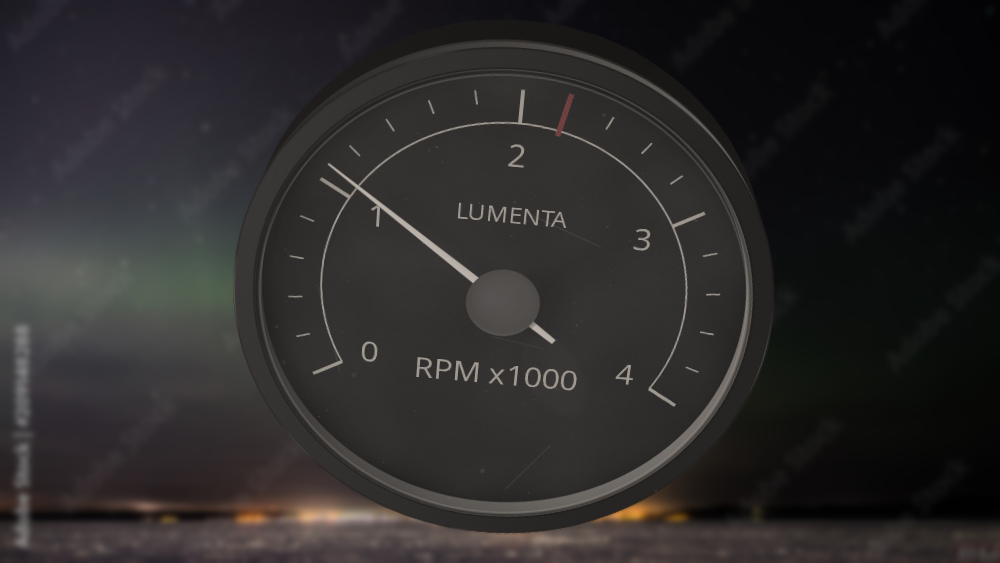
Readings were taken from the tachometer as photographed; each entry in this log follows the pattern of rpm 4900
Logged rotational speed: rpm 1100
